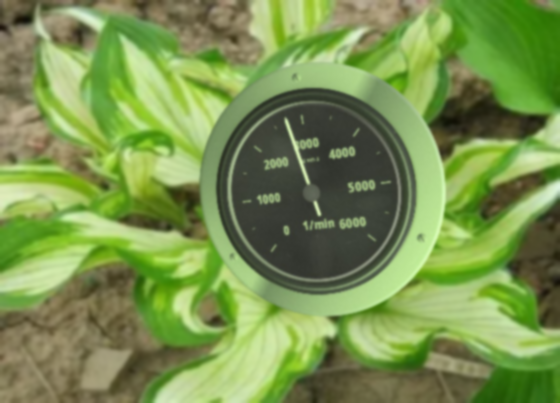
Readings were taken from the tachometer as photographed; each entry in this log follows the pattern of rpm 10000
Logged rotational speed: rpm 2750
